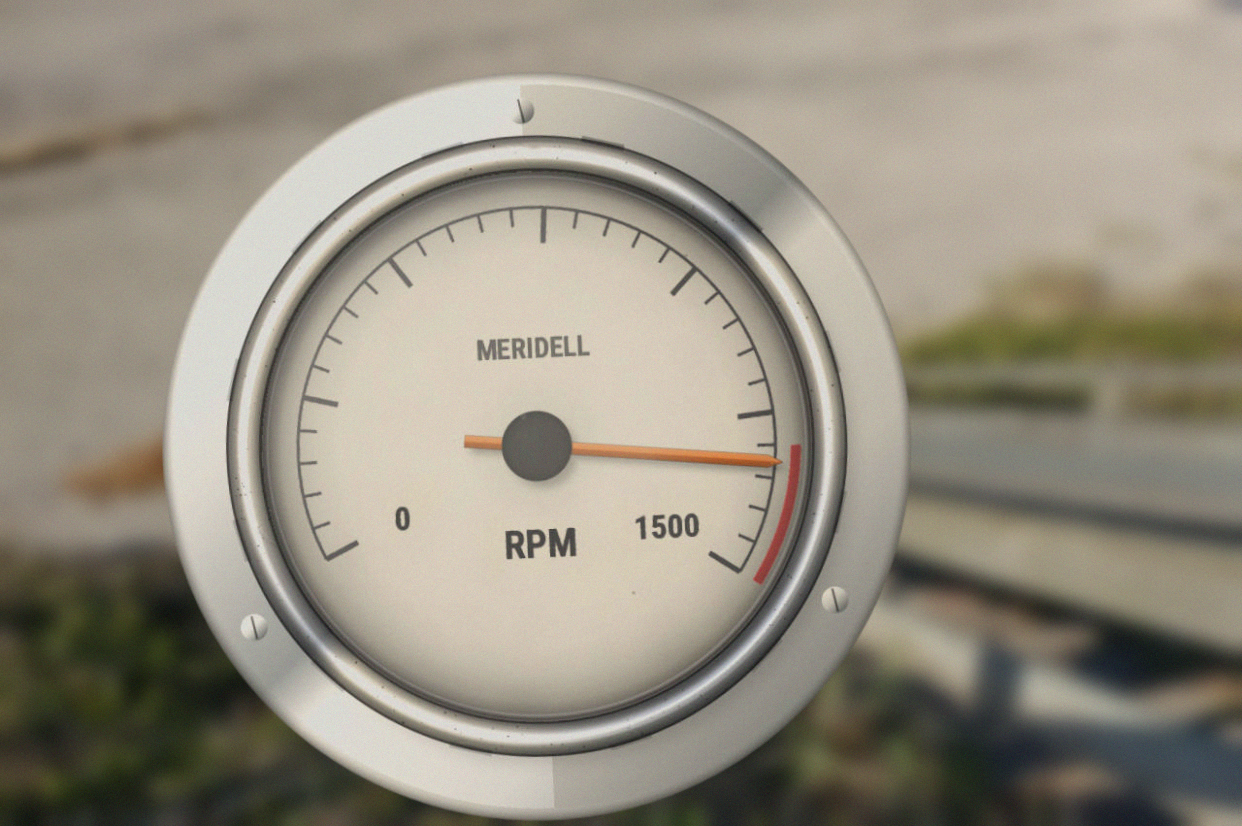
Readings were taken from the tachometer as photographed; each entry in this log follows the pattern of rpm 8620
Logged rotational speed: rpm 1325
